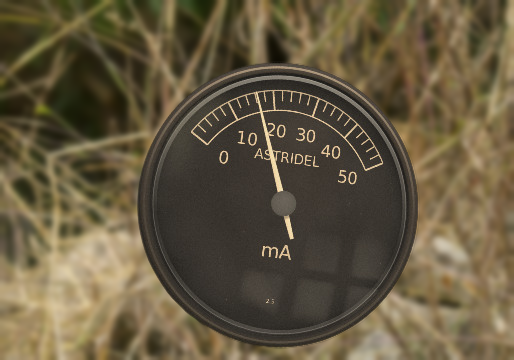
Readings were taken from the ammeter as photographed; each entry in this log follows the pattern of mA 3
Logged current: mA 16
